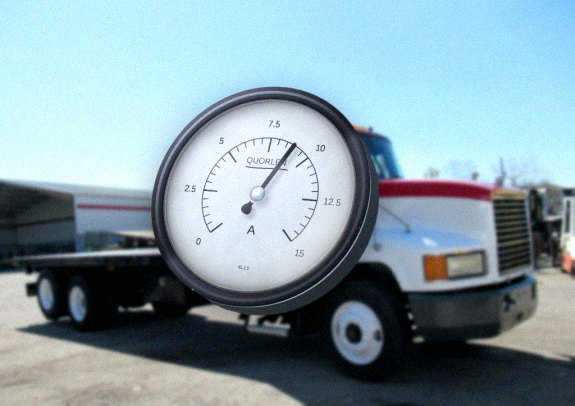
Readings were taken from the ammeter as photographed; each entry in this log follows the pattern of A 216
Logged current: A 9
